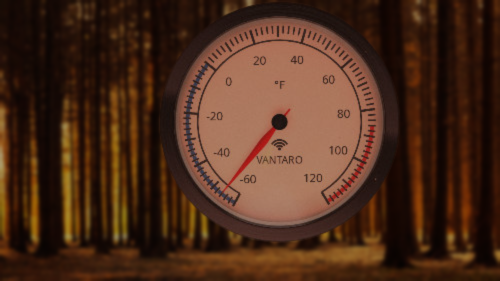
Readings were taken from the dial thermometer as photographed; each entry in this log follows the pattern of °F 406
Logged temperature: °F -54
